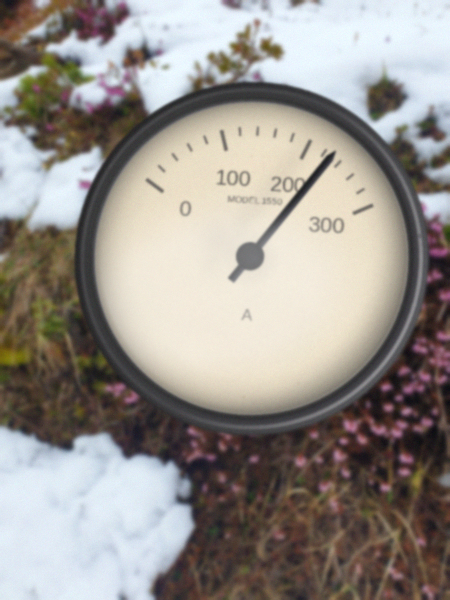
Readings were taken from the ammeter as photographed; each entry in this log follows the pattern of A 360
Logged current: A 230
